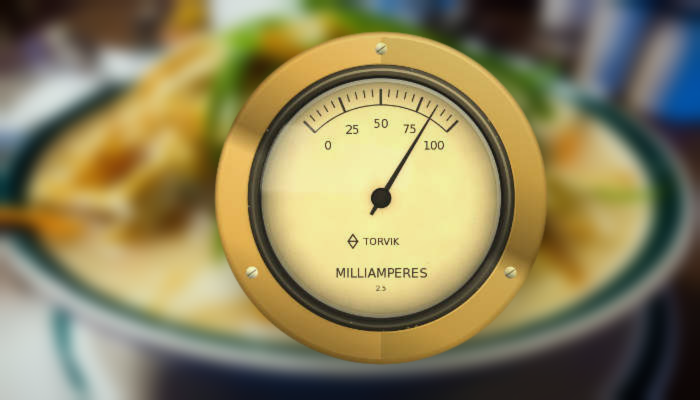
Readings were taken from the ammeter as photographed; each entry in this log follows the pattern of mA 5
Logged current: mA 85
